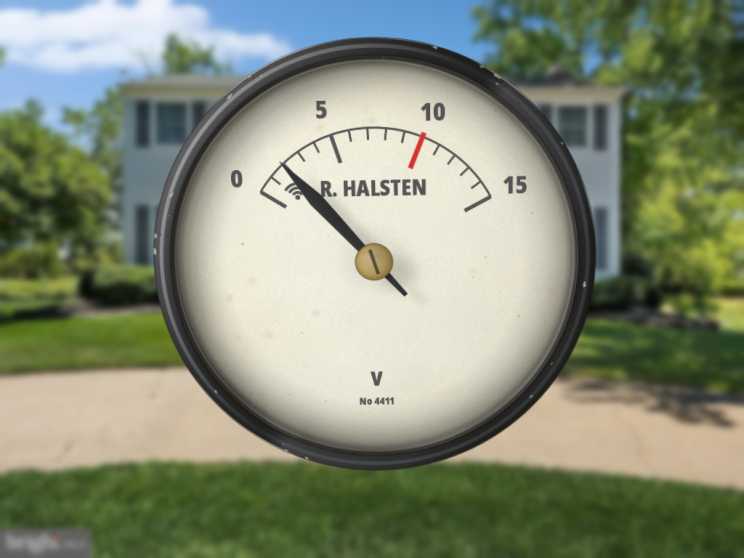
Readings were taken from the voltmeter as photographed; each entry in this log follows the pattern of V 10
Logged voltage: V 2
